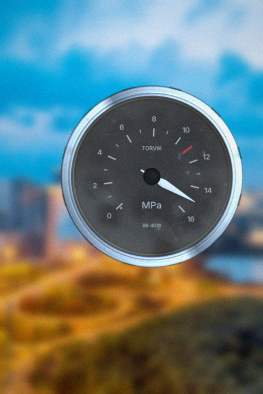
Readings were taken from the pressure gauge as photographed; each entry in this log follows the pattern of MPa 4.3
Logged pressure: MPa 15
